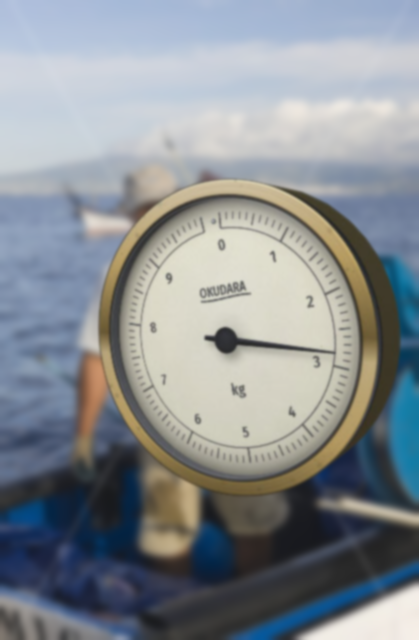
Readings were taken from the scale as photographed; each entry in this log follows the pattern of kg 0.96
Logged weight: kg 2.8
